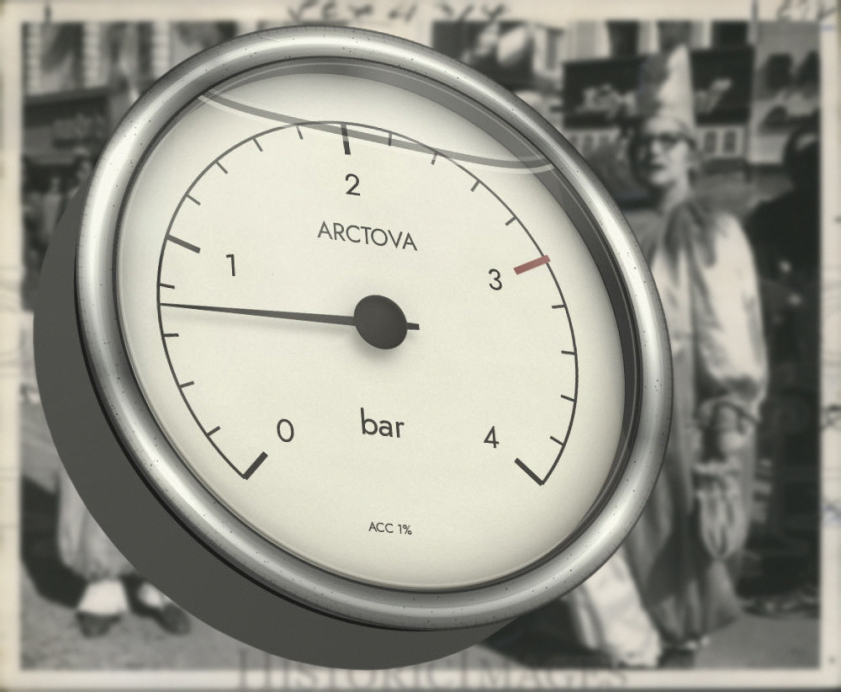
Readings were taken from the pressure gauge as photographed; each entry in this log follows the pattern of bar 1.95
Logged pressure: bar 0.7
